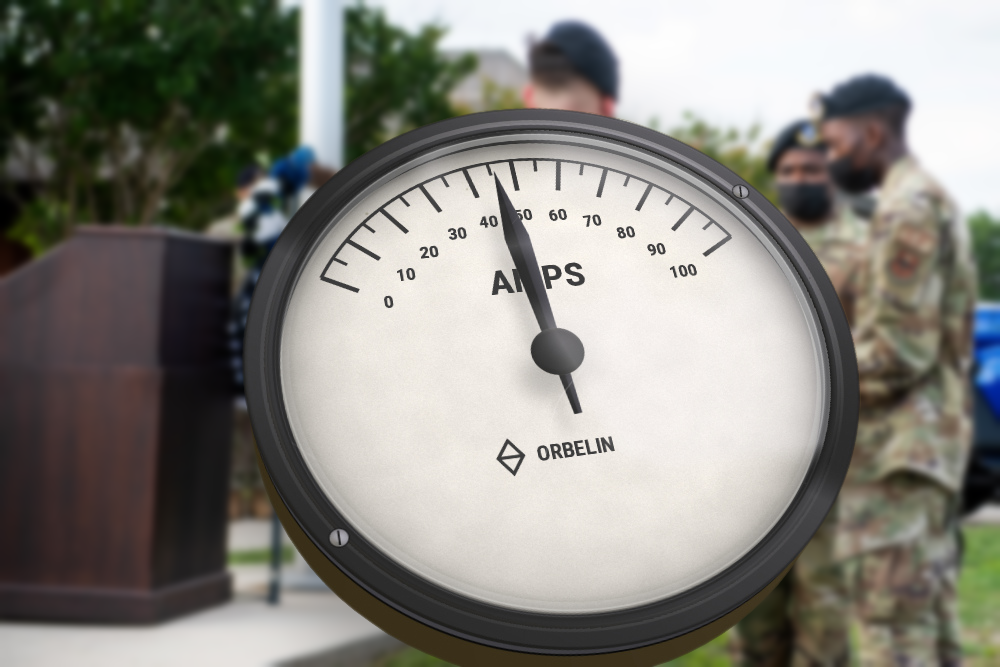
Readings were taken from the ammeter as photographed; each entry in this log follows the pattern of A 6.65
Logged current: A 45
